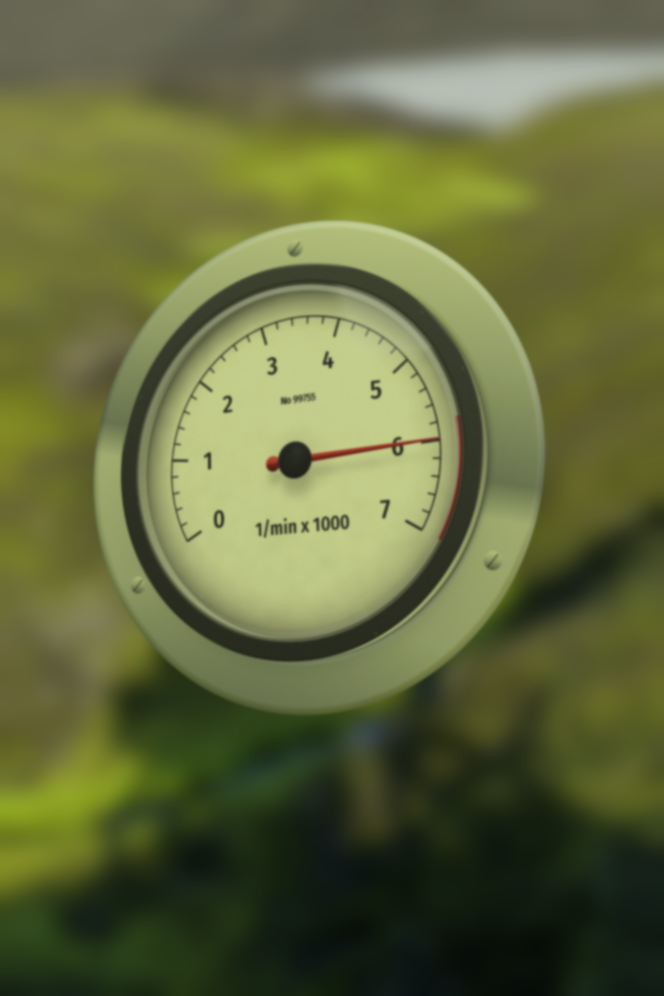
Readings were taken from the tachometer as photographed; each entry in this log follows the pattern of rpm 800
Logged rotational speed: rpm 6000
